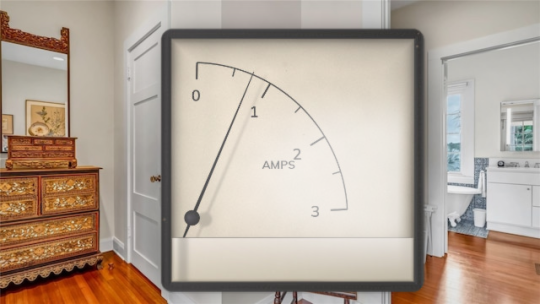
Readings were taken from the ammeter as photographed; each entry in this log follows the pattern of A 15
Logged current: A 0.75
